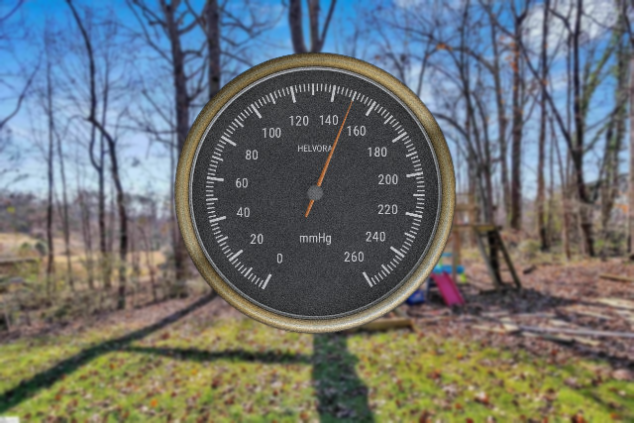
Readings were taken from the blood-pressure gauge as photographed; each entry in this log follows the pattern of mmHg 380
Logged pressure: mmHg 150
